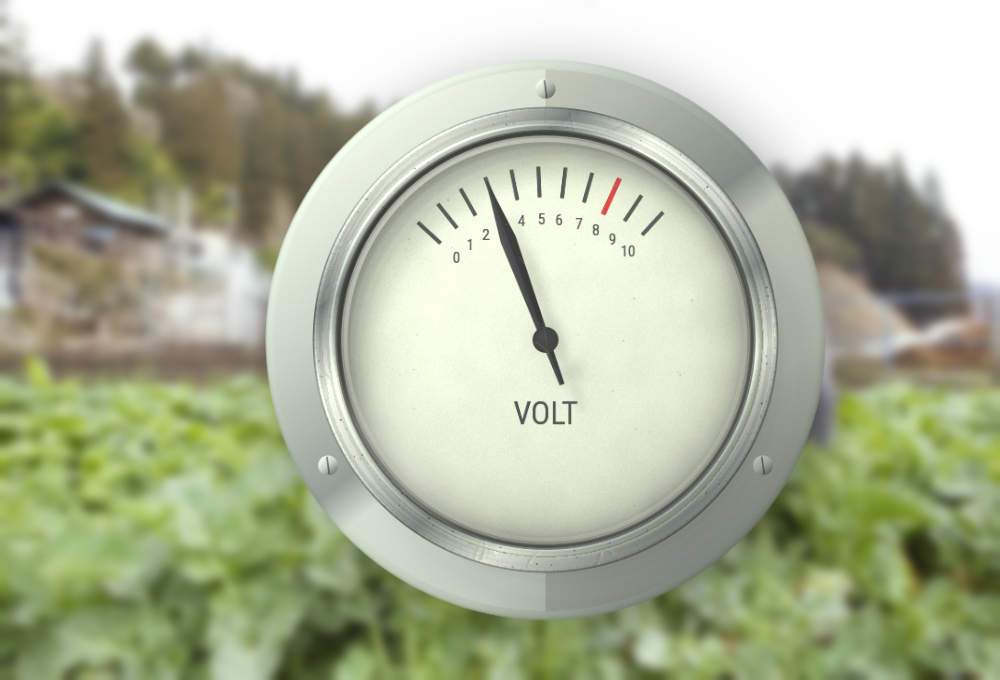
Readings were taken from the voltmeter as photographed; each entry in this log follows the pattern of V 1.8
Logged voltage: V 3
